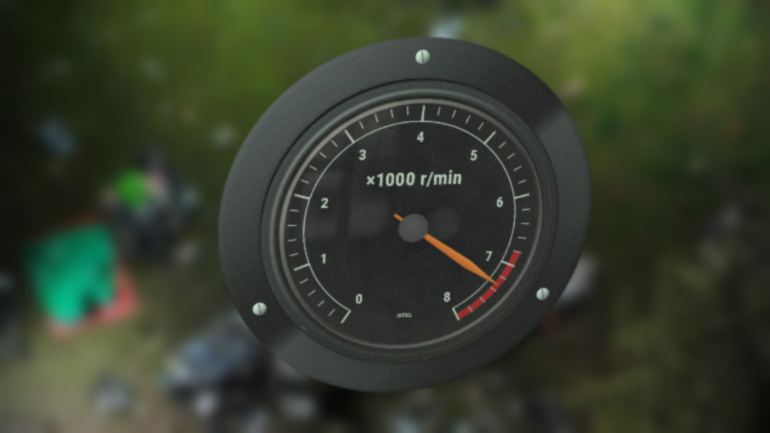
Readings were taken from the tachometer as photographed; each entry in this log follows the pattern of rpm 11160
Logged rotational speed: rpm 7300
